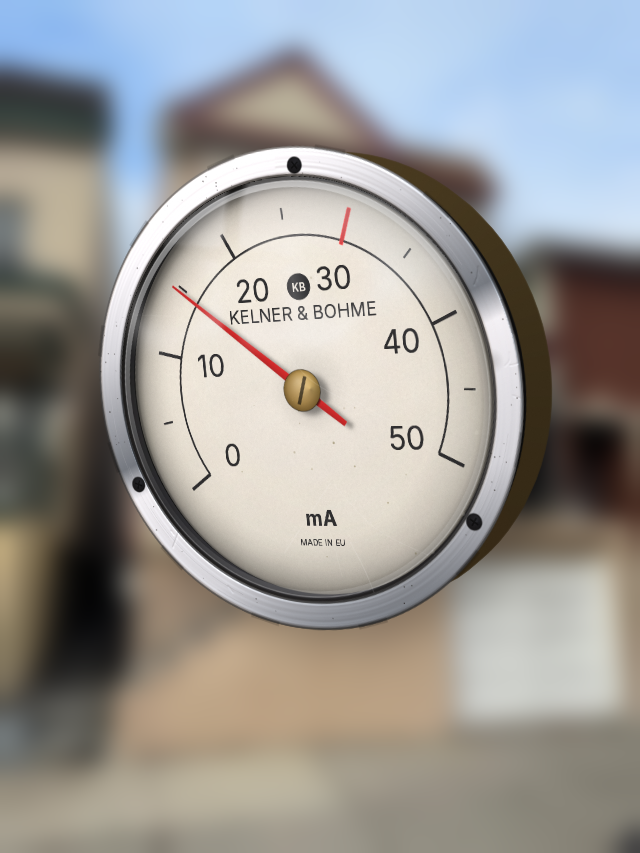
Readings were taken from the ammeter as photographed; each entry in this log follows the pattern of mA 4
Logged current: mA 15
